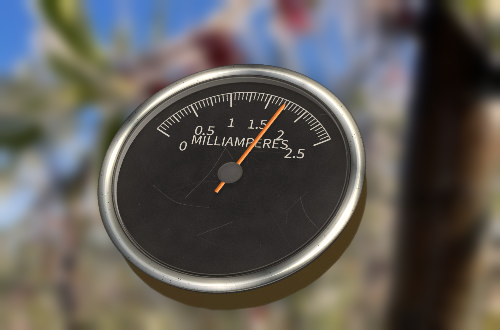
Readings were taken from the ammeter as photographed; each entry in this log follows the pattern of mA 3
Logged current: mA 1.75
